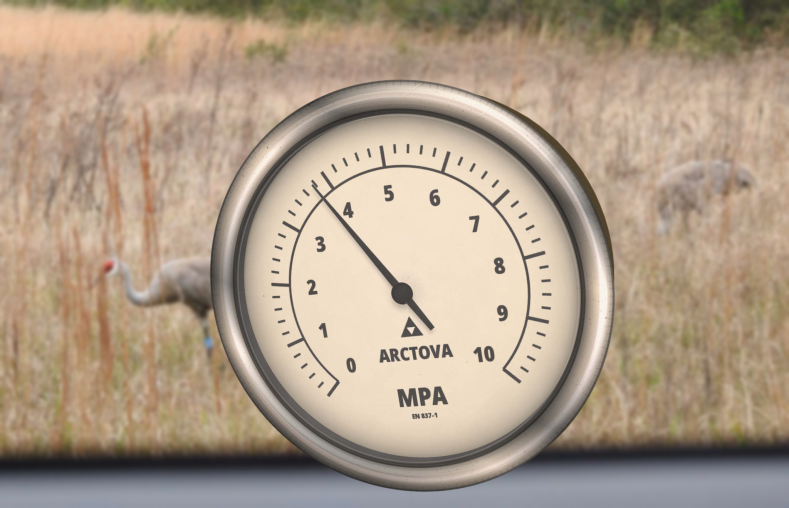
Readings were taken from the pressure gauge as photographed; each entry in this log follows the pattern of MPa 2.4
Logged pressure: MPa 3.8
